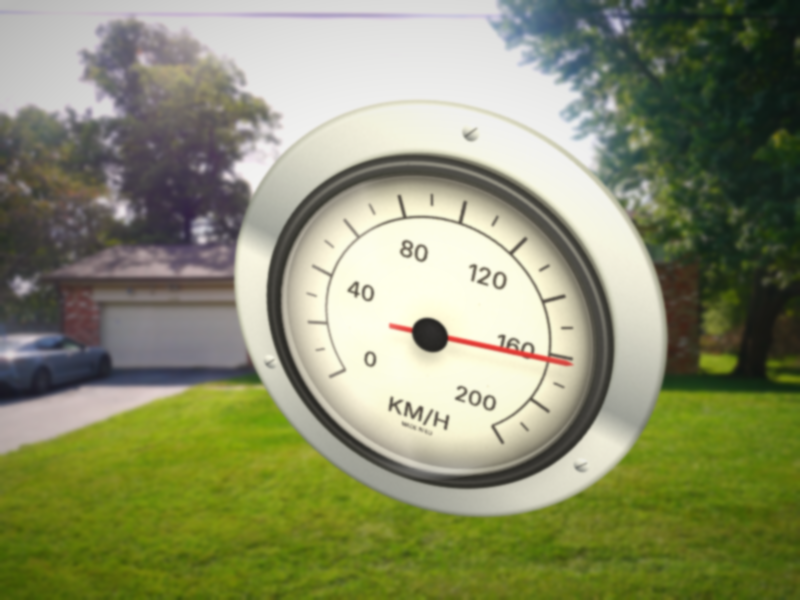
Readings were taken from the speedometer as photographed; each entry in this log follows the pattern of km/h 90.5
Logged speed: km/h 160
